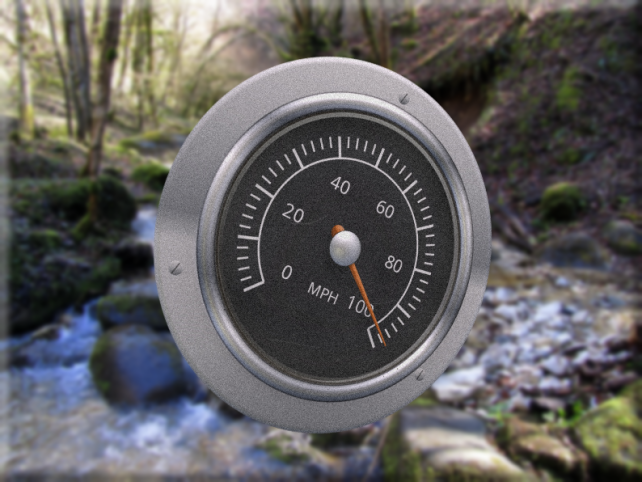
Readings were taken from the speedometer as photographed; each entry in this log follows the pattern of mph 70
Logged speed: mph 98
